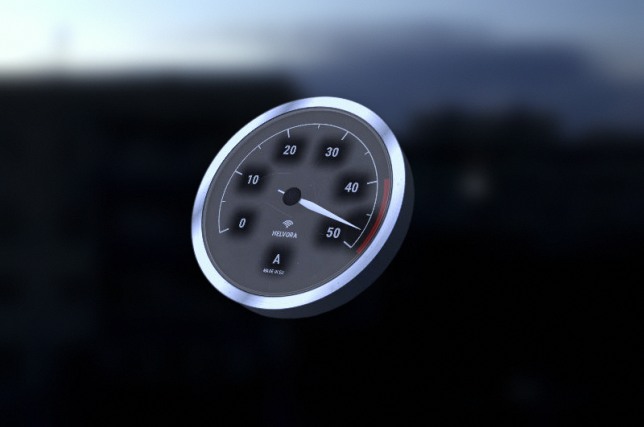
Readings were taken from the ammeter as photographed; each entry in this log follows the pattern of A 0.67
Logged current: A 47.5
